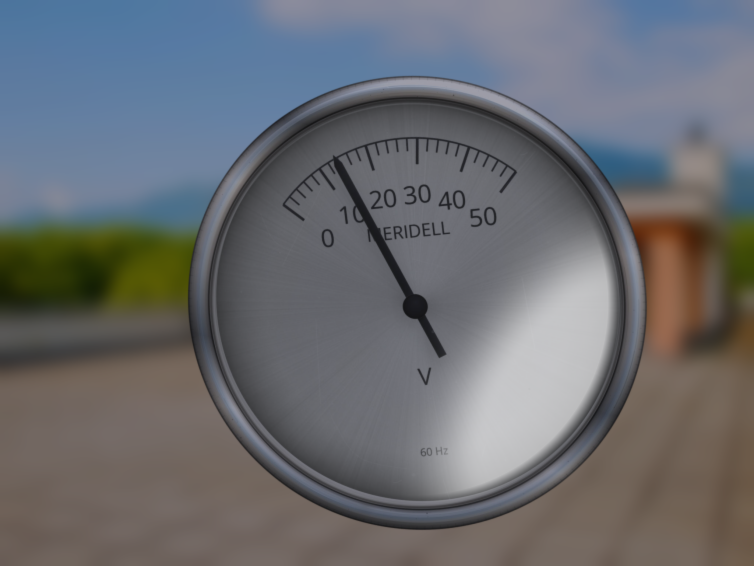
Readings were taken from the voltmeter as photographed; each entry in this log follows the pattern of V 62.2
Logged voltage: V 14
